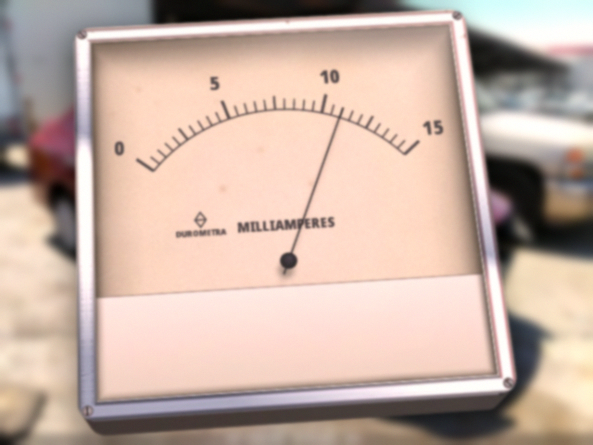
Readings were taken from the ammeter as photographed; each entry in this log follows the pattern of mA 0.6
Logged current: mA 11
